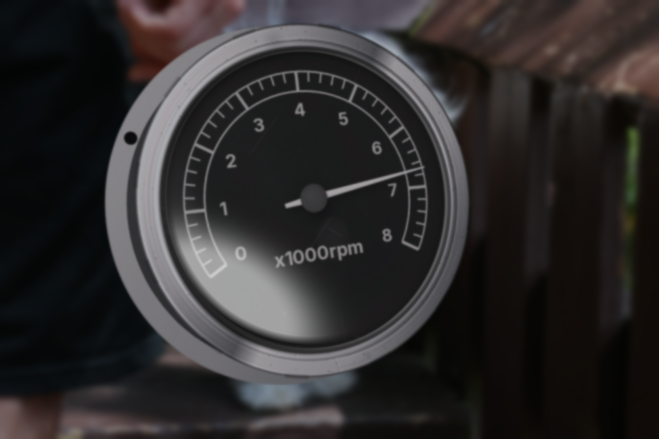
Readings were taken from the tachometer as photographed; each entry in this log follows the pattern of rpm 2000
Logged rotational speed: rpm 6700
